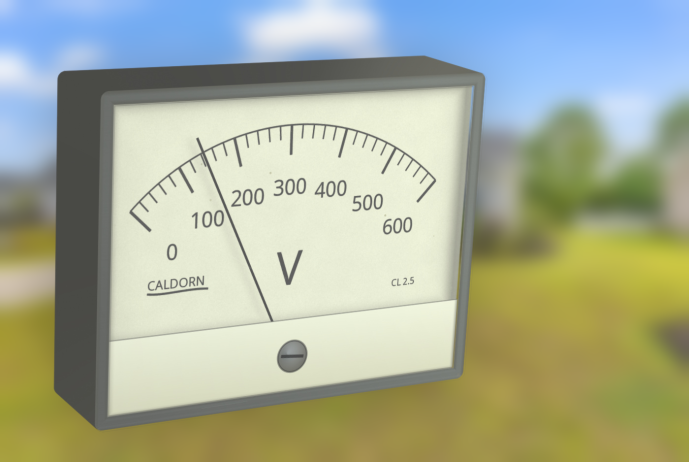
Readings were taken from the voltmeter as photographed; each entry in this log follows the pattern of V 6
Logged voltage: V 140
